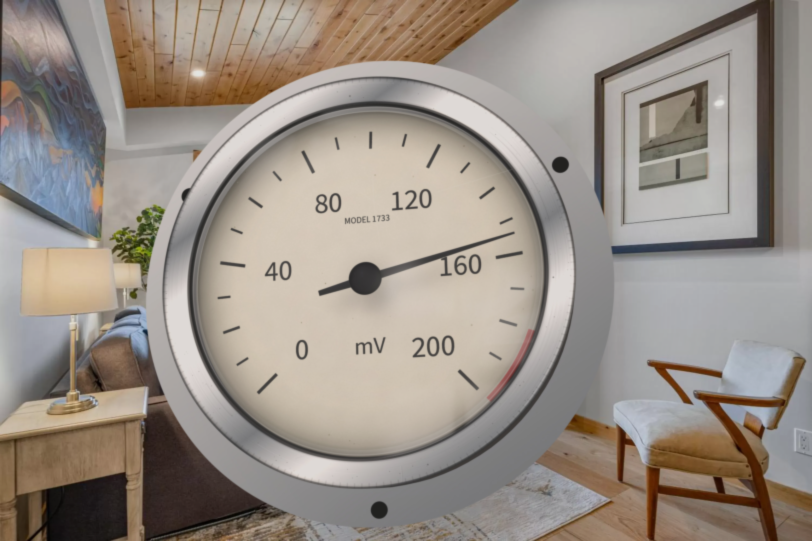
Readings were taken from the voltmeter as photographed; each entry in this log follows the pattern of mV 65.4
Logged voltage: mV 155
